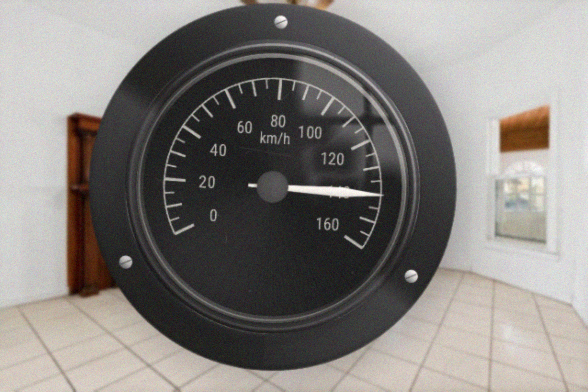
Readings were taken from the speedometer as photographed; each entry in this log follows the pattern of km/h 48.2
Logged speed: km/h 140
